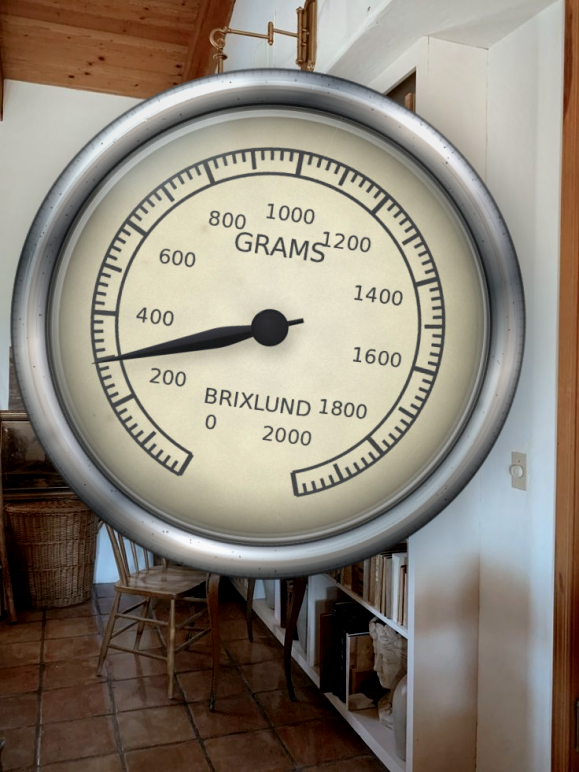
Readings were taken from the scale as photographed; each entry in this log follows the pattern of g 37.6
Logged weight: g 300
